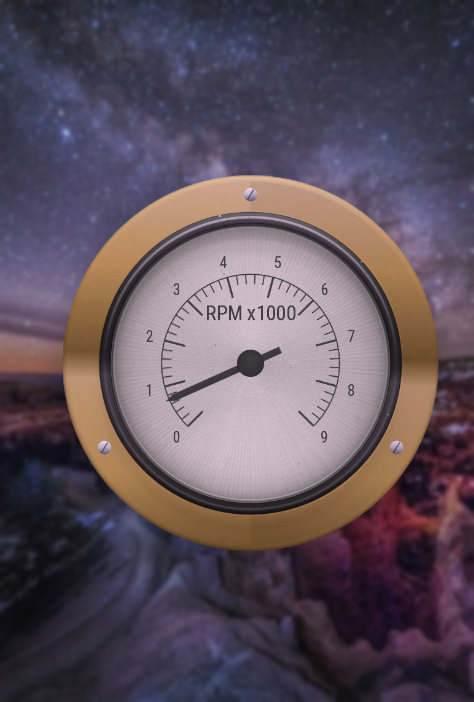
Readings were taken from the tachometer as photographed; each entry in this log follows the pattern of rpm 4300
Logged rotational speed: rpm 700
